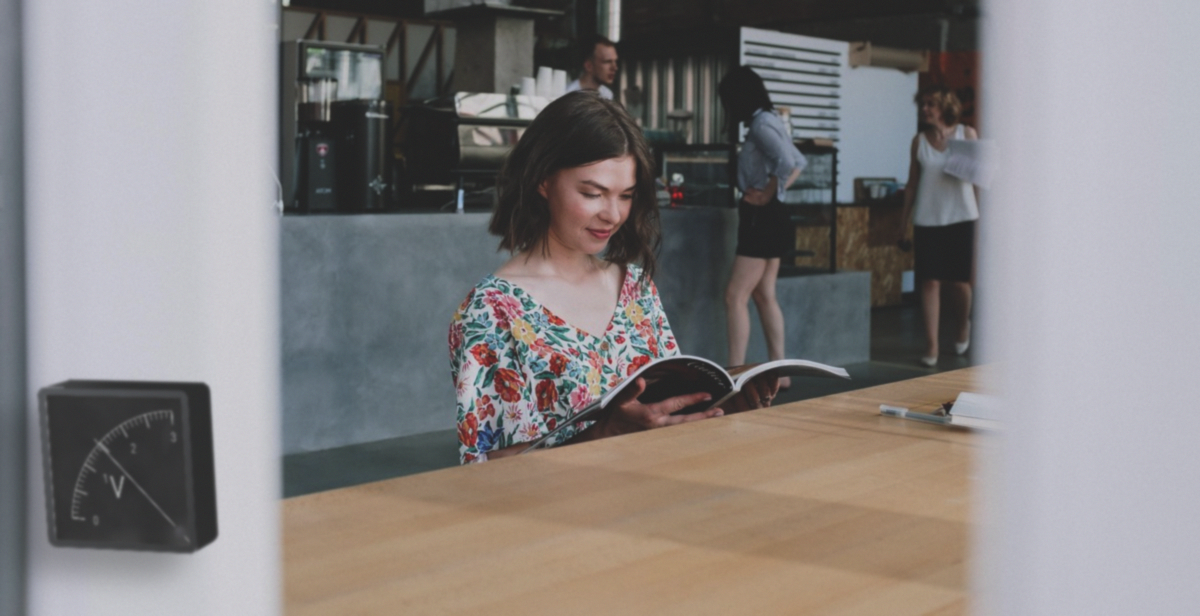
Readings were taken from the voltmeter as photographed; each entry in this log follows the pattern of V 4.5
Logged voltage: V 1.5
